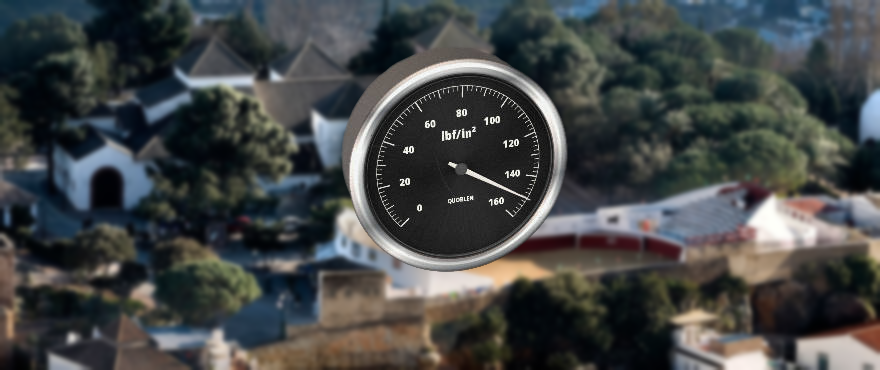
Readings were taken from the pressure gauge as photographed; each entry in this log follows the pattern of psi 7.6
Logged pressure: psi 150
